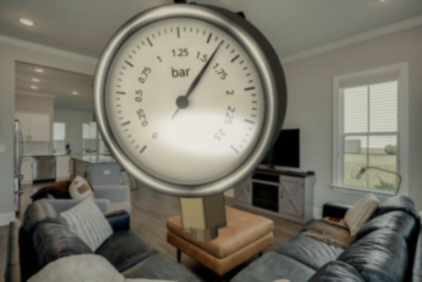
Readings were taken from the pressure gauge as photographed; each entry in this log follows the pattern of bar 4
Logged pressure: bar 1.6
